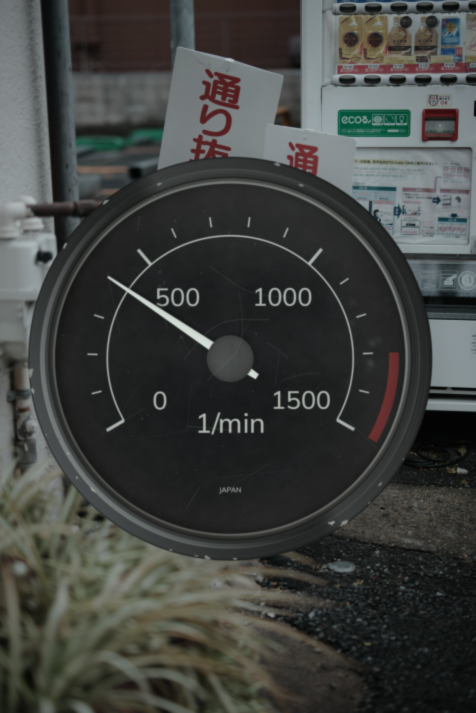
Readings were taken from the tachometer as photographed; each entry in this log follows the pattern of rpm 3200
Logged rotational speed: rpm 400
